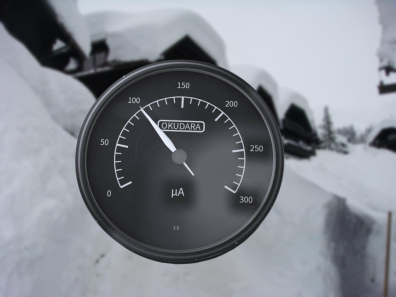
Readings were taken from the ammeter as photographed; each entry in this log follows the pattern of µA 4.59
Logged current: µA 100
